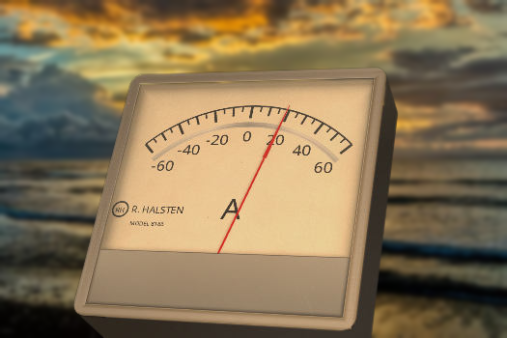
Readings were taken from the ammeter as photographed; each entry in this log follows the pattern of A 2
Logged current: A 20
